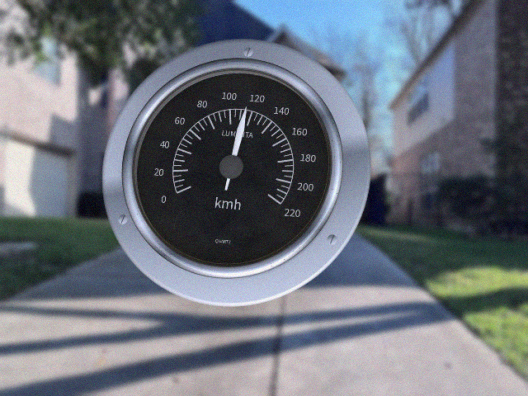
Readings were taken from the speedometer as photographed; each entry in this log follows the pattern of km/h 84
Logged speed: km/h 115
